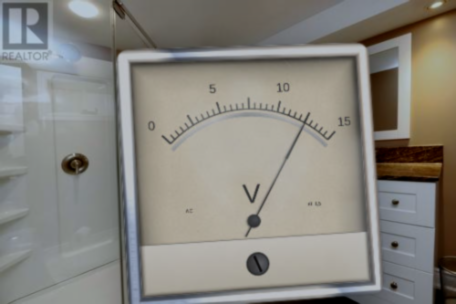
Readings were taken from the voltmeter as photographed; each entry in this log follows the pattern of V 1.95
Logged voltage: V 12.5
